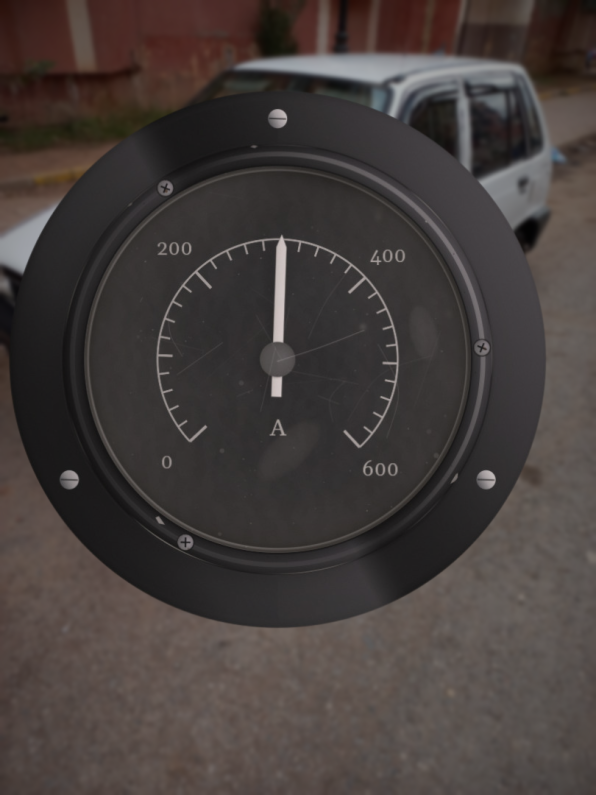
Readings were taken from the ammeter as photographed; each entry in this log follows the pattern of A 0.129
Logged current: A 300
